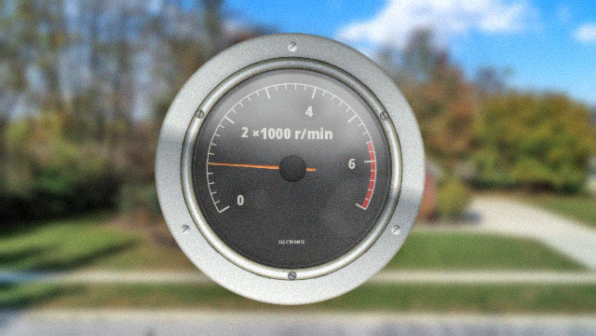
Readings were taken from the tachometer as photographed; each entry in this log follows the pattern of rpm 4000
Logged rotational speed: rpm 1000
